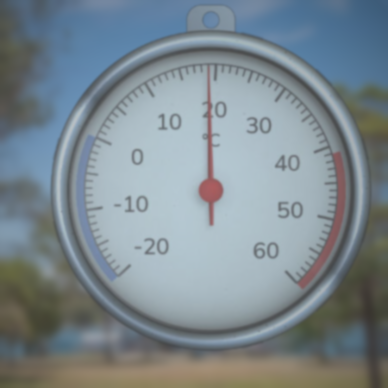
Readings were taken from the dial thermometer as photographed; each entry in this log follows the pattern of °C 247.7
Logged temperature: °C 19
